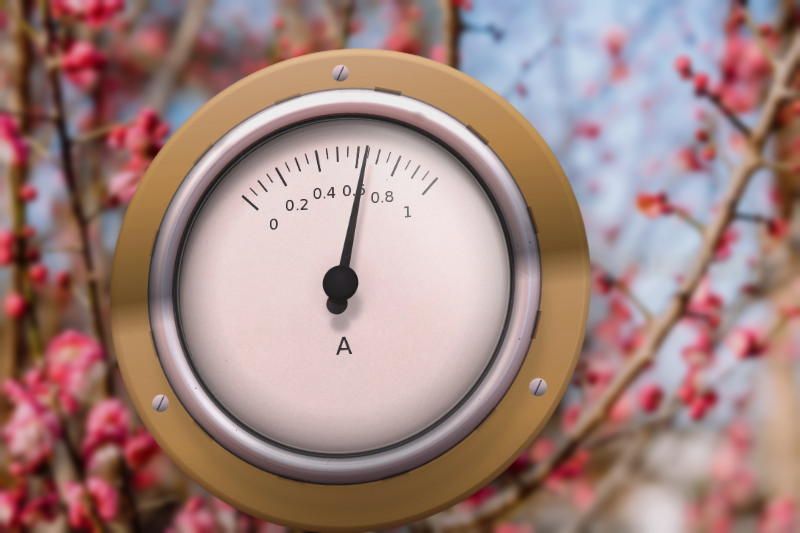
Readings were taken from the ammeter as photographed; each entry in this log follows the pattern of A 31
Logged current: A 0.65
